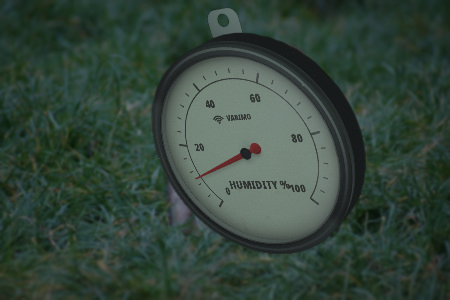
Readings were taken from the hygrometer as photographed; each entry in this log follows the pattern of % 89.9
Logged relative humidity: % 10
